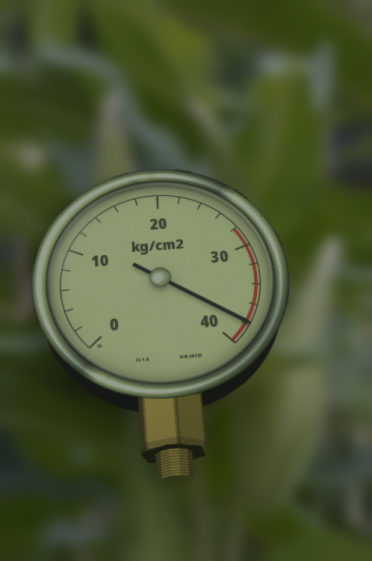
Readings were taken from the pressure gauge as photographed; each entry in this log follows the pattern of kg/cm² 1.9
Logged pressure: kg/cm² 38
